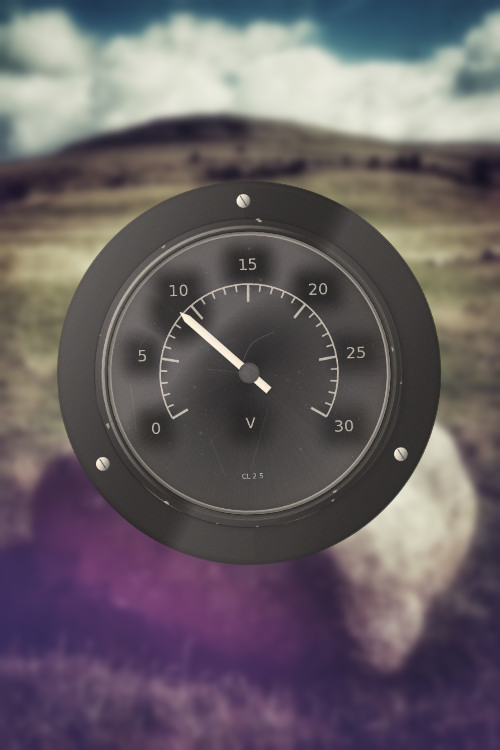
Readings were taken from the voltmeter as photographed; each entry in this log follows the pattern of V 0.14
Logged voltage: V 9
